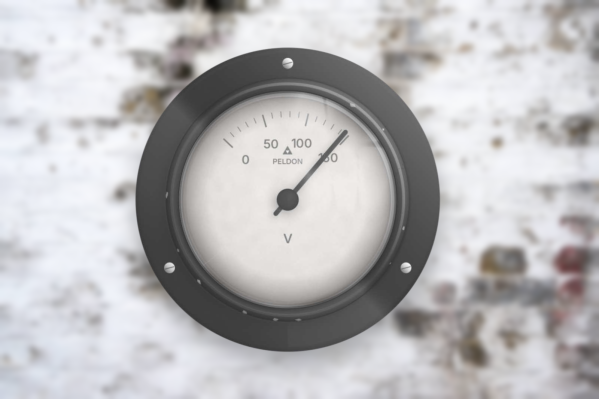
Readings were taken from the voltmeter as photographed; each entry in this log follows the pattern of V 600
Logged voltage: V 145
